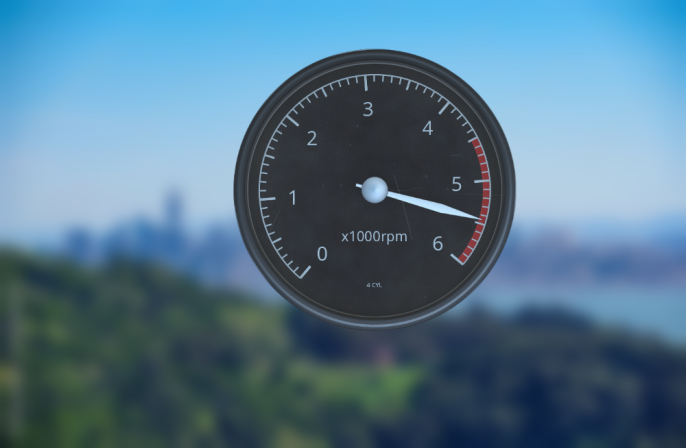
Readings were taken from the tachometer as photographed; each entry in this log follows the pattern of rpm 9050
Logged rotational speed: rpm 5450
